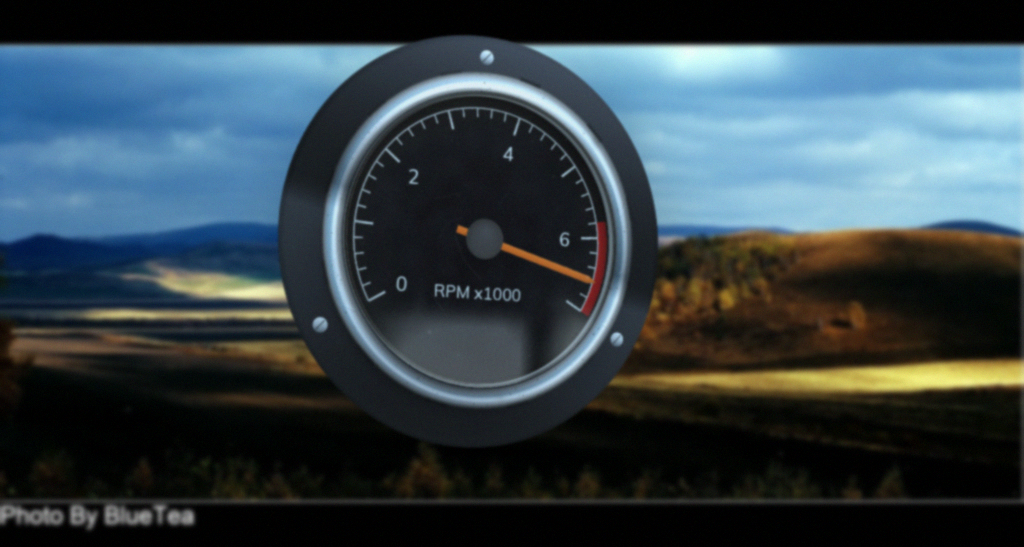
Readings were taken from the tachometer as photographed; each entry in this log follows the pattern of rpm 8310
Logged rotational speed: rpm 6600
